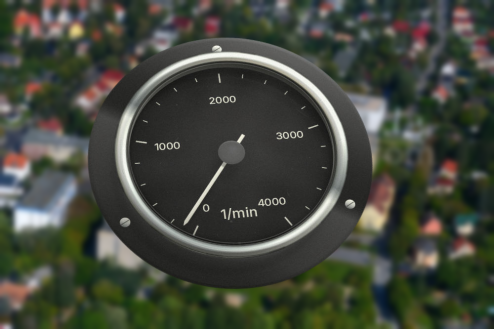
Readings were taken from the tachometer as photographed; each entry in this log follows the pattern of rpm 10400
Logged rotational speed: rpm 100
